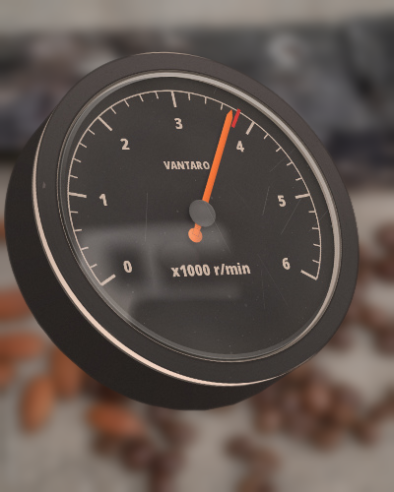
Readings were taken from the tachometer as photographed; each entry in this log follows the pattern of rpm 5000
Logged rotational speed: rpm 3700
